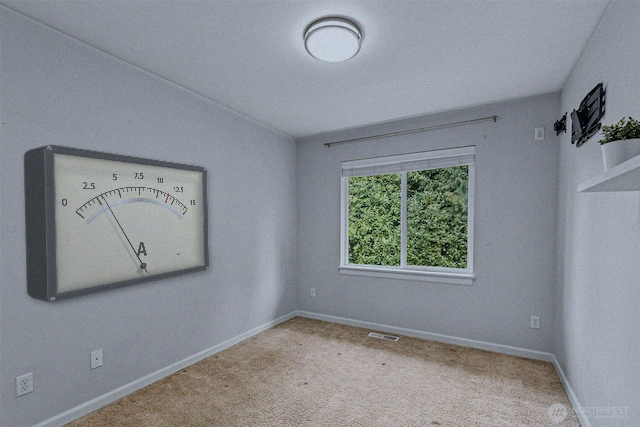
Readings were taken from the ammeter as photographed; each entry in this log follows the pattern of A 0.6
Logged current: A 3
